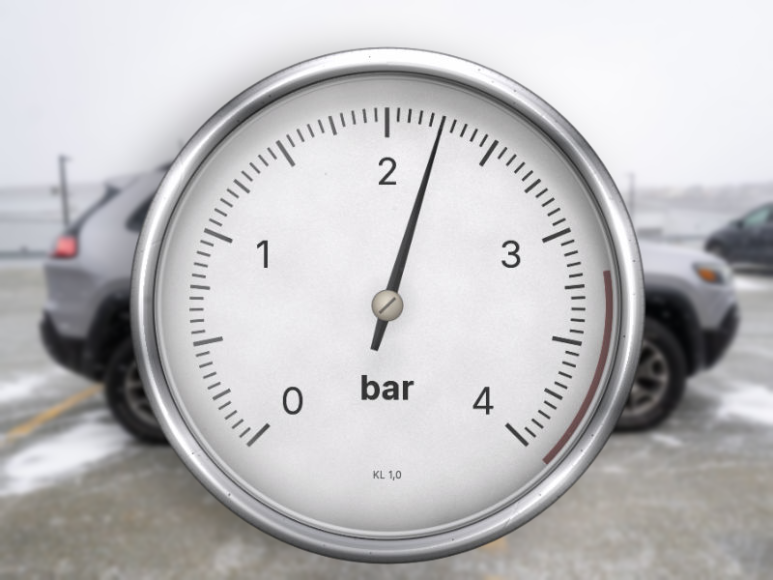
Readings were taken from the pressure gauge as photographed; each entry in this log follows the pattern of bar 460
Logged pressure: bar 2.25
